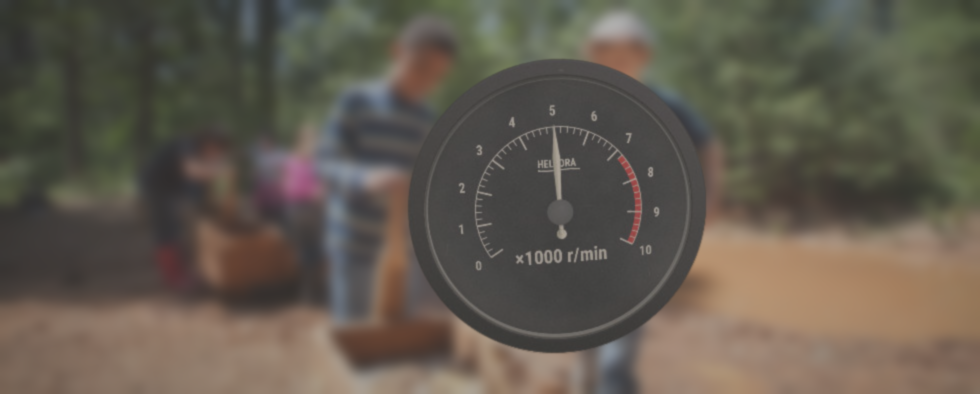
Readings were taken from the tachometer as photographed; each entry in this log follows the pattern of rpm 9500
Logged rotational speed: rpm 5000
